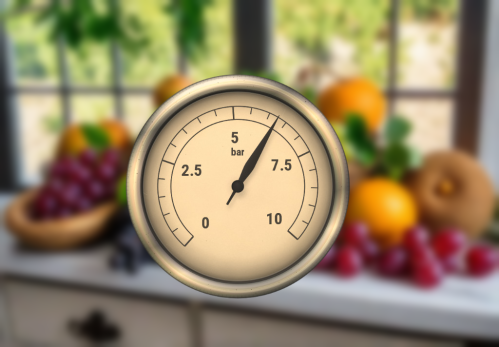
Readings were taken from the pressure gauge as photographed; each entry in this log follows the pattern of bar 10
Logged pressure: bar 6.25
